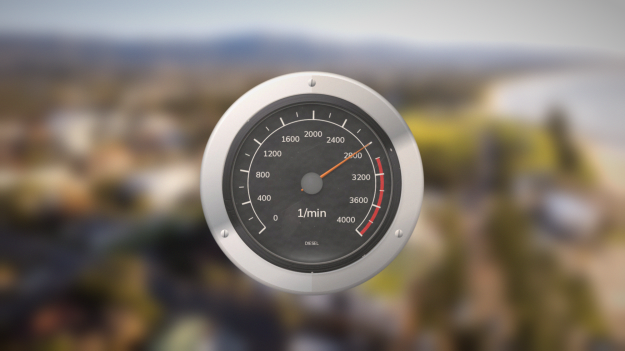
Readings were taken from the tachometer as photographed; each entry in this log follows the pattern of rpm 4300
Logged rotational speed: rpm 2800
